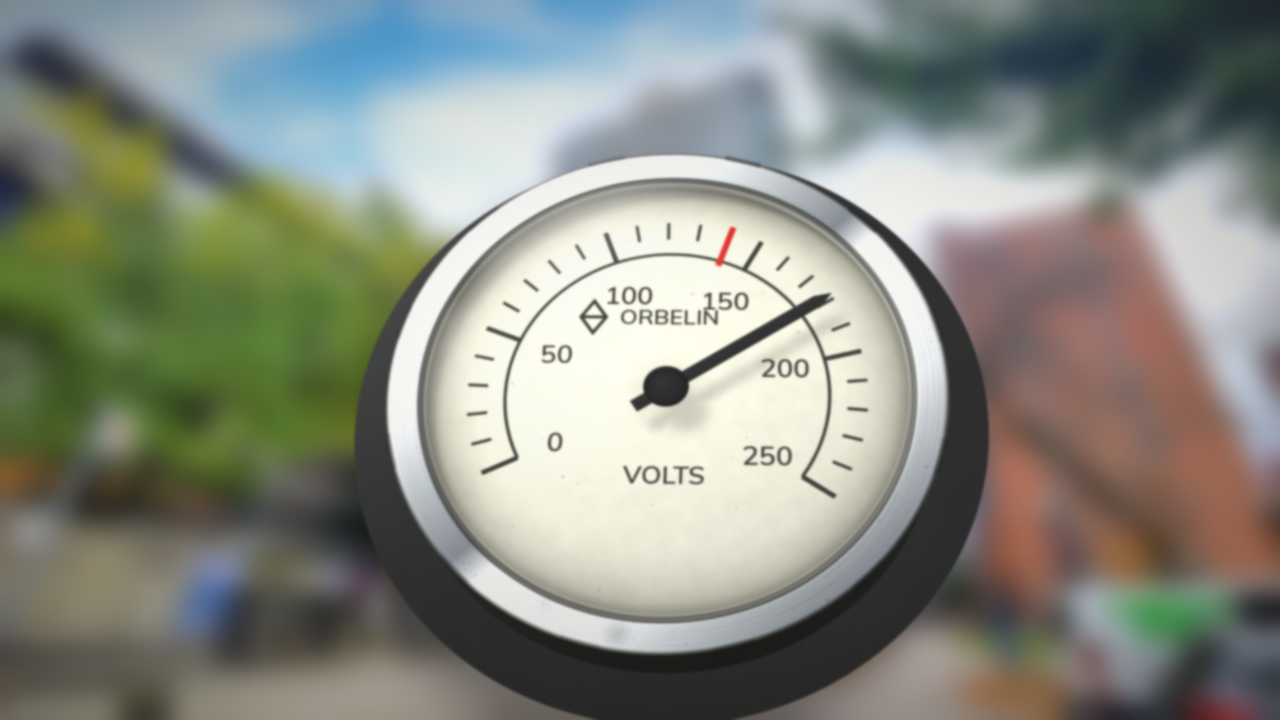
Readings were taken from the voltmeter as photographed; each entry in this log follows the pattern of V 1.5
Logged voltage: V 180
